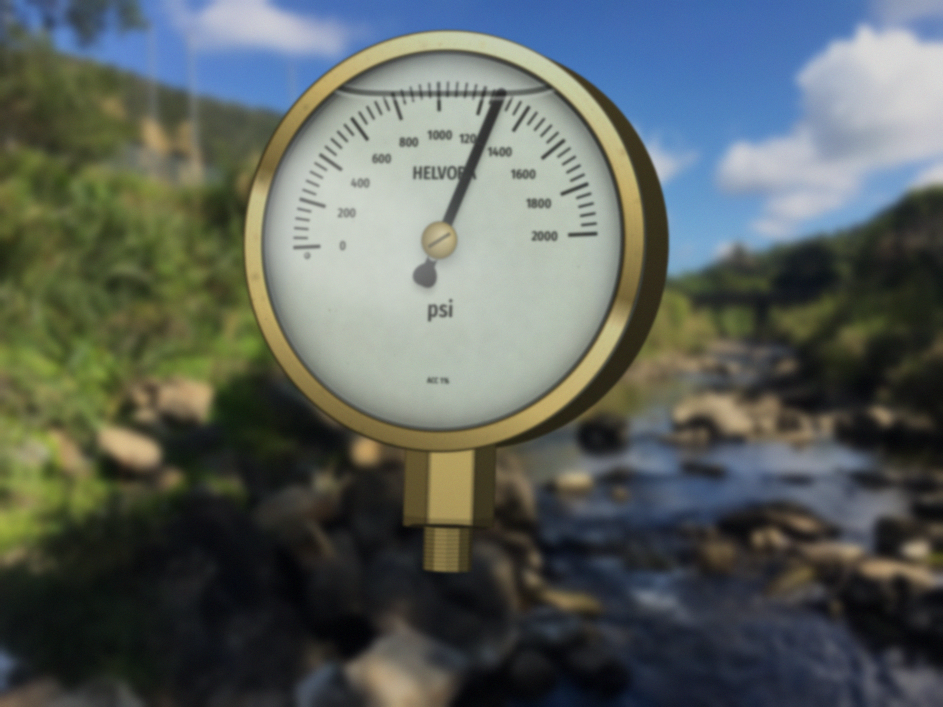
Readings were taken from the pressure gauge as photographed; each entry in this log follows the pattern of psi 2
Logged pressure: psi 1280
